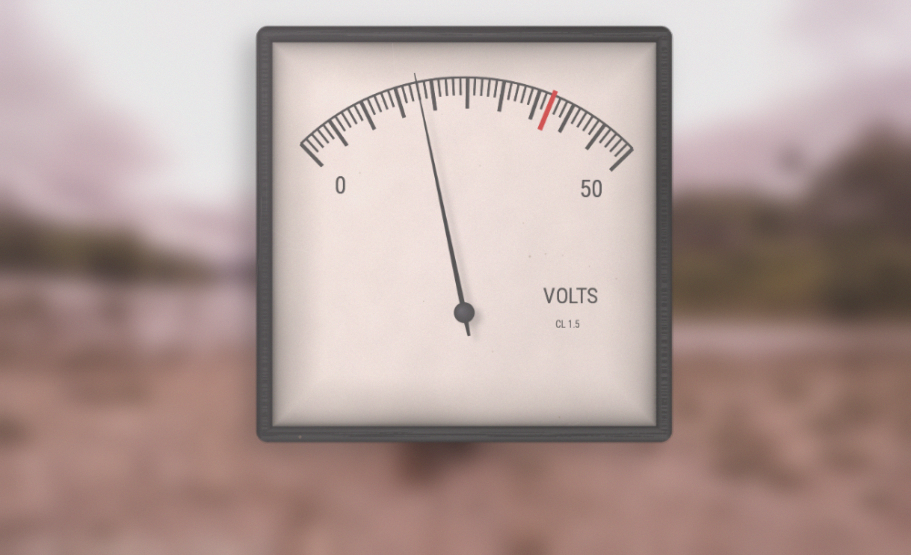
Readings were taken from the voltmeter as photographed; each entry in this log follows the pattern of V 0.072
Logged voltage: V 18
